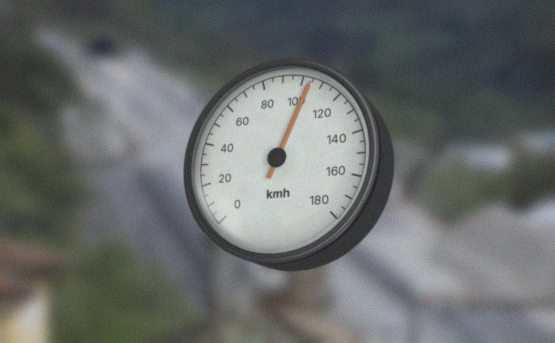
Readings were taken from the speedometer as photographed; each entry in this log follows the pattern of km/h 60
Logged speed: km/h 105
